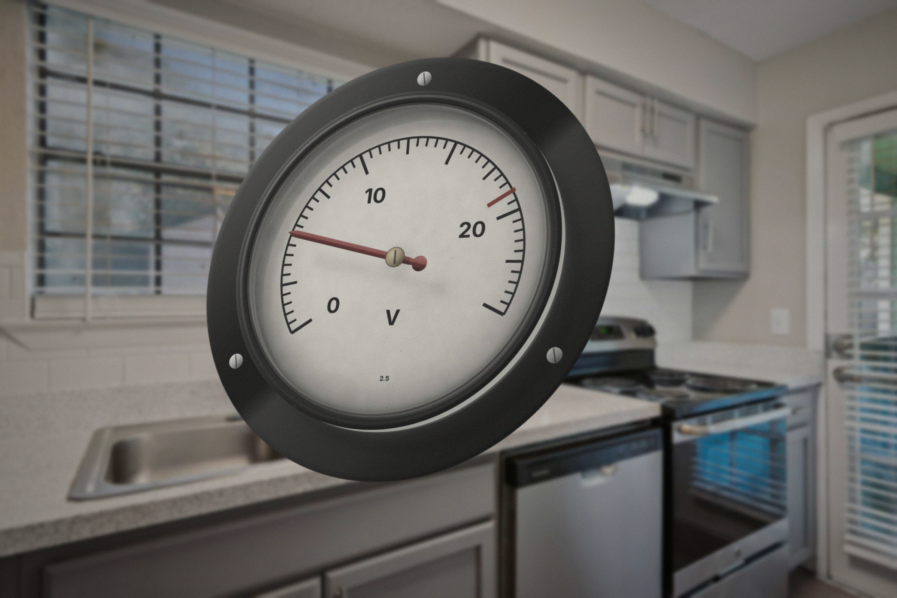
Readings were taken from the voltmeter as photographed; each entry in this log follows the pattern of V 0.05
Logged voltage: V 5
